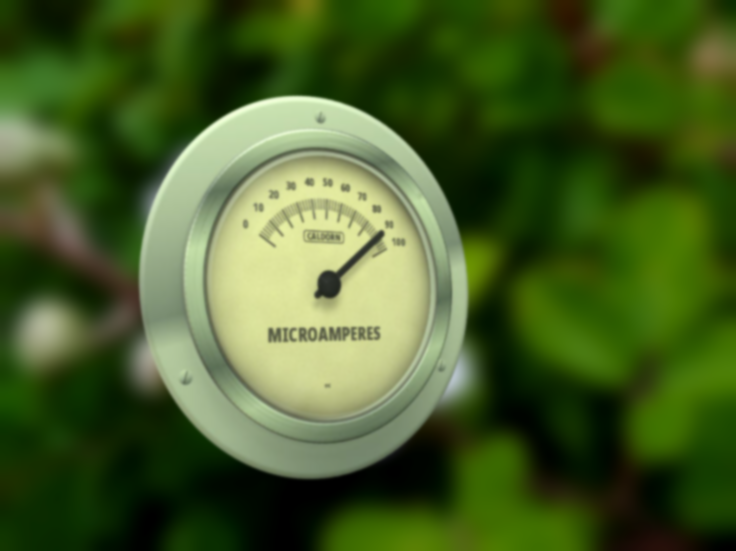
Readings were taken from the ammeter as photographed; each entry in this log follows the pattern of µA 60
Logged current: µA 90
